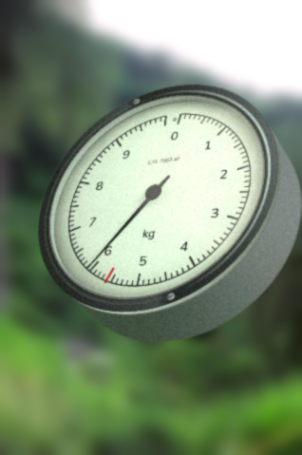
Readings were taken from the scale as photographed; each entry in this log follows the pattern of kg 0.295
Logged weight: kg 6
